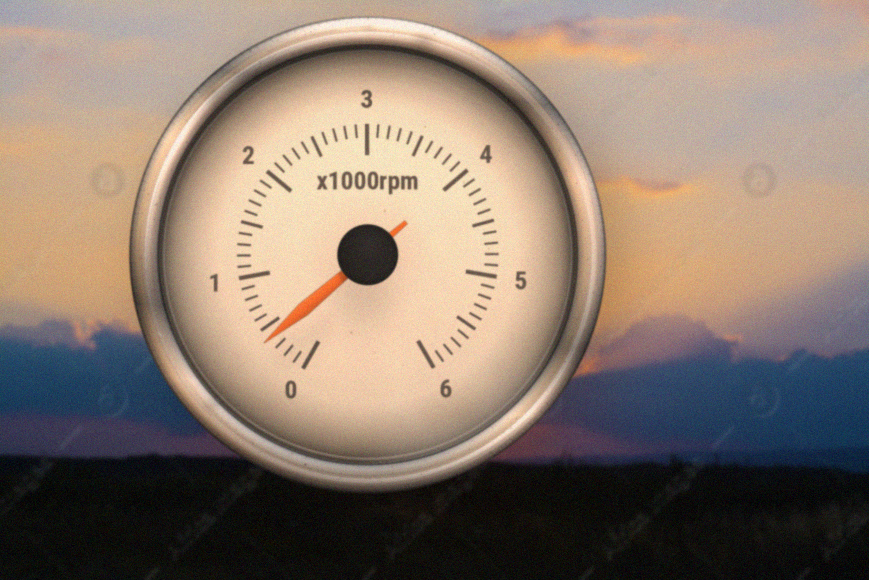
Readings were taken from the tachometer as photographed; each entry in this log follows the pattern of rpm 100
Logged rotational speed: rpm 400
